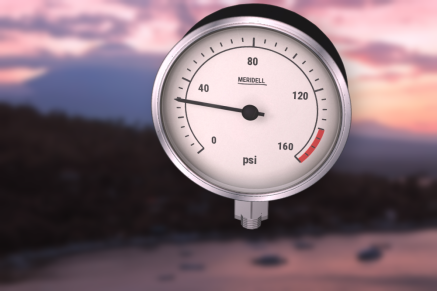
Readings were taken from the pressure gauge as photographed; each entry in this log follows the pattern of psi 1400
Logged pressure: psi 30
